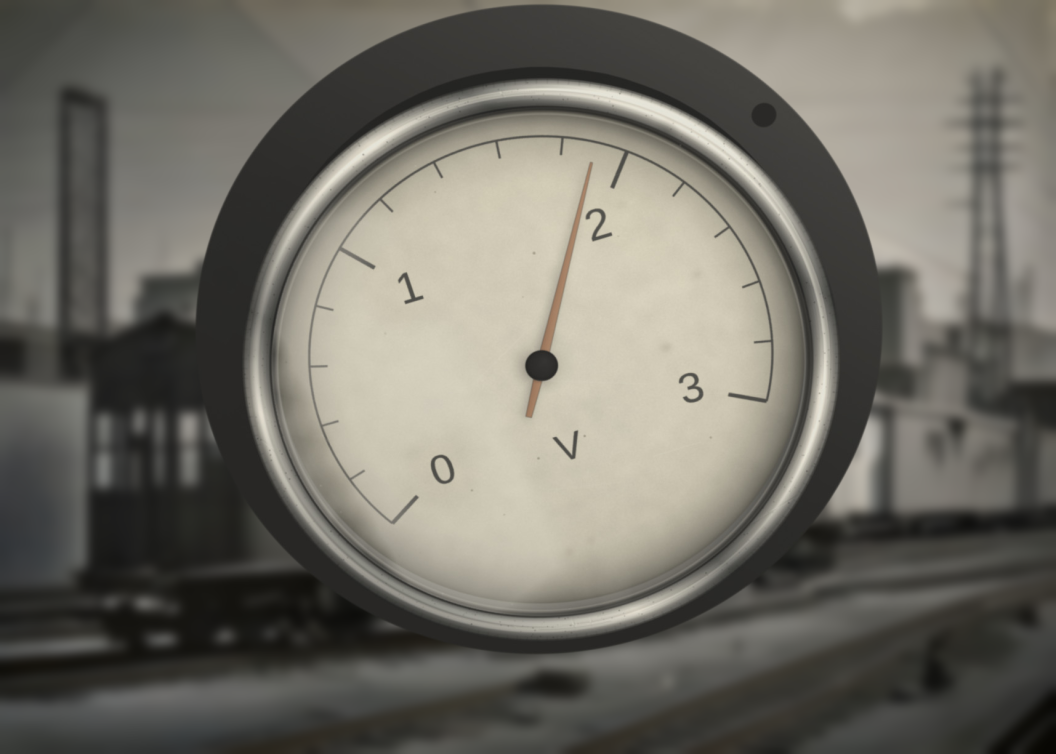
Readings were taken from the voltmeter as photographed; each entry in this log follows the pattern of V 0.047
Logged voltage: V 1.9
